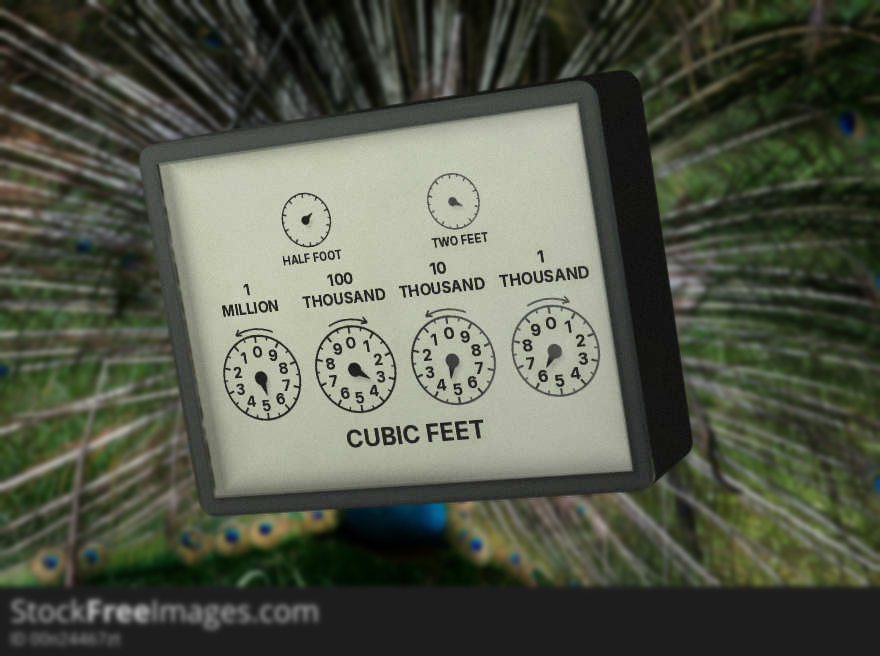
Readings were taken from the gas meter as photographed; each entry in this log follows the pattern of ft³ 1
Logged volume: ft³ 534600
